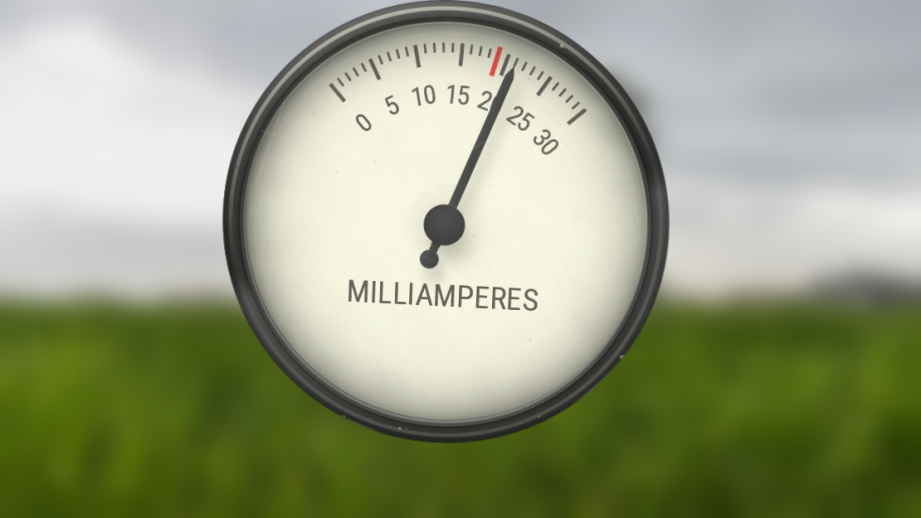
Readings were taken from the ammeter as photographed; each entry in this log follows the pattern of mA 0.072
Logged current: mA 21
